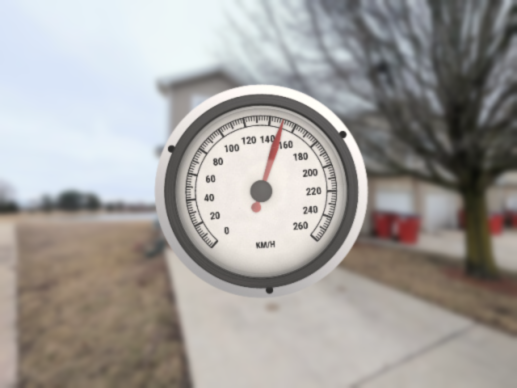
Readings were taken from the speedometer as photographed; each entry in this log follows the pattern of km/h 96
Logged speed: km/h 150
